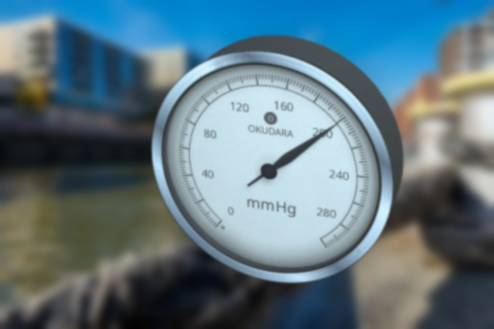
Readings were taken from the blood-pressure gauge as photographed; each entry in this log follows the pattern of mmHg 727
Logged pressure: mmHg 200
